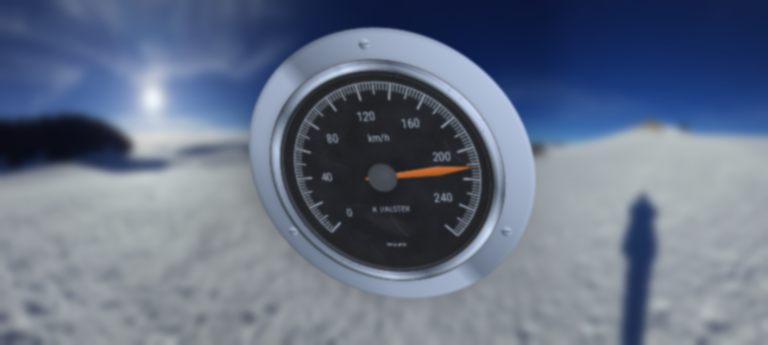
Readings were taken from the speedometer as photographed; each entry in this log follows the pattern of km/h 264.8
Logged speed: km/h 210
